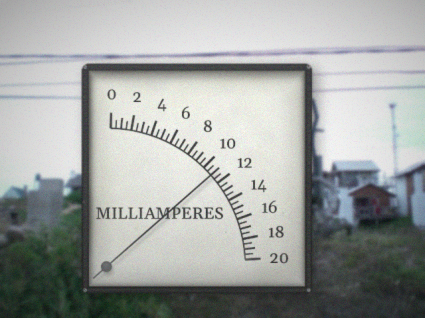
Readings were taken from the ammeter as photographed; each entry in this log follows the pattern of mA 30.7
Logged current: mA 11
